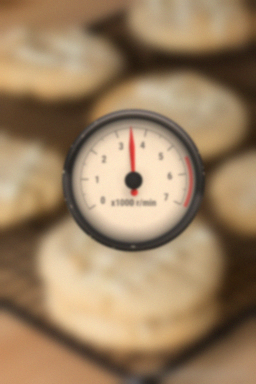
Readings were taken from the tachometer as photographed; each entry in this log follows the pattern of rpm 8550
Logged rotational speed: rpm 3500
